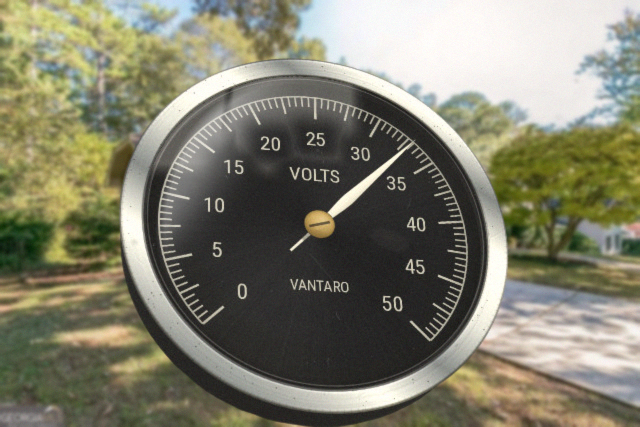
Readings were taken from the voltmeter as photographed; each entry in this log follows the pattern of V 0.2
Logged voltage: V 33
